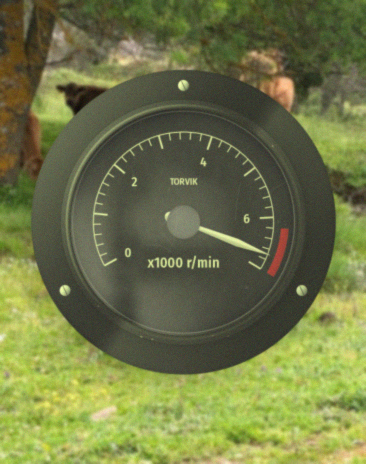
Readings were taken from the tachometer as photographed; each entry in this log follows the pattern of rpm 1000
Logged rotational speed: rpm 6700
